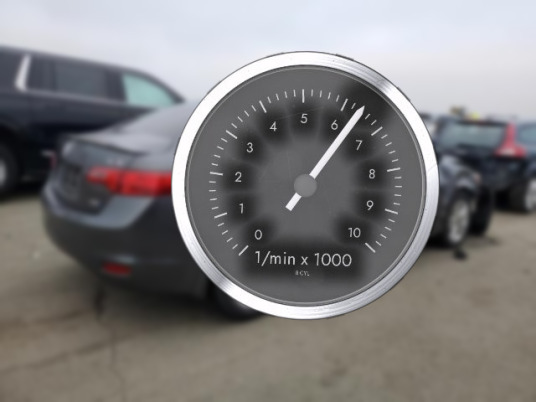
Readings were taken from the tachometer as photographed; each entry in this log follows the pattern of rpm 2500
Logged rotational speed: rpm 6400
